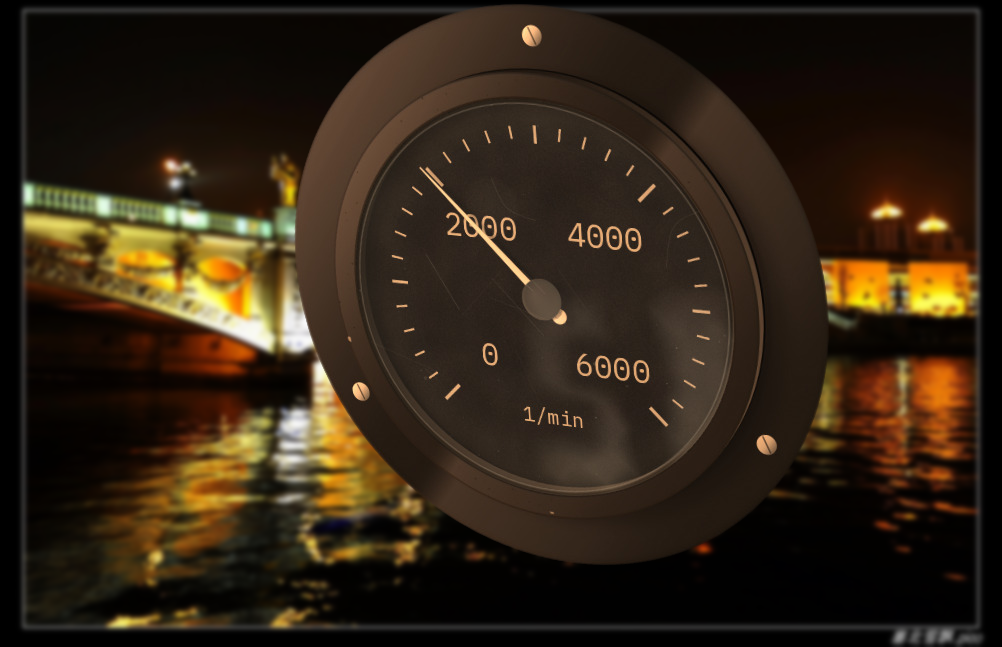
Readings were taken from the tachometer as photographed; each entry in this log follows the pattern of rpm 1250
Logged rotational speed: rpm 2000
